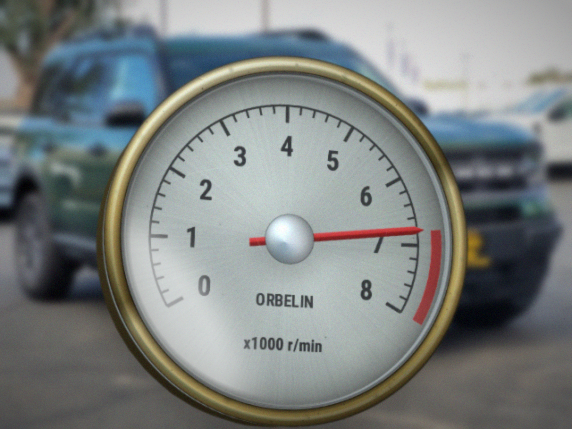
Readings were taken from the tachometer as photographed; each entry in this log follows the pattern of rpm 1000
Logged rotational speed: rpm 6800
